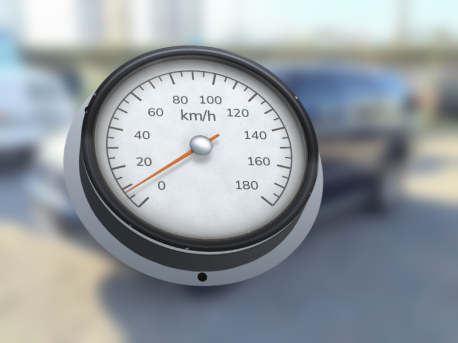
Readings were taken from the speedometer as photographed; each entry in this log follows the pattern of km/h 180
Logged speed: km/h 7.5
